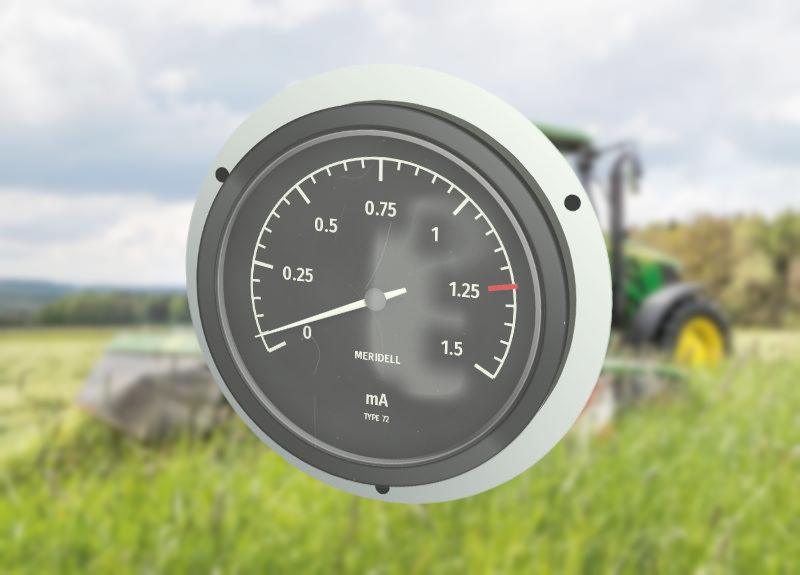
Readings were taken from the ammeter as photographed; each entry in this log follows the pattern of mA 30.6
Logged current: mA 0.05
